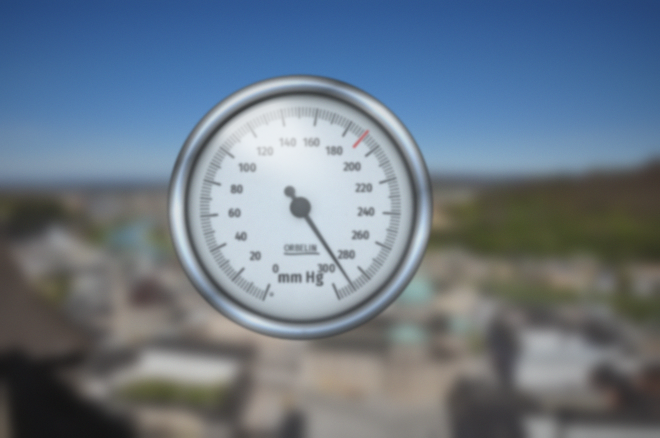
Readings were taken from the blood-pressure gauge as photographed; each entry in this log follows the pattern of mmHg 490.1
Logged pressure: mmHg 290
